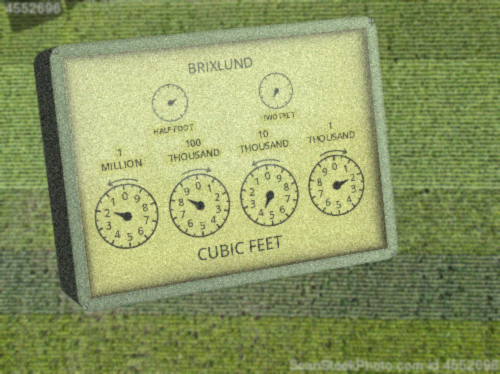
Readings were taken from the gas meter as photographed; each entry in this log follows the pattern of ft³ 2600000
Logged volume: ft³ 184200
